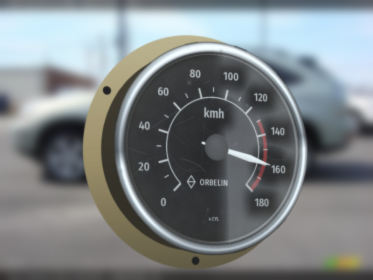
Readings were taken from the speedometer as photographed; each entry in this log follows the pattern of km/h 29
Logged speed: km/h 160
